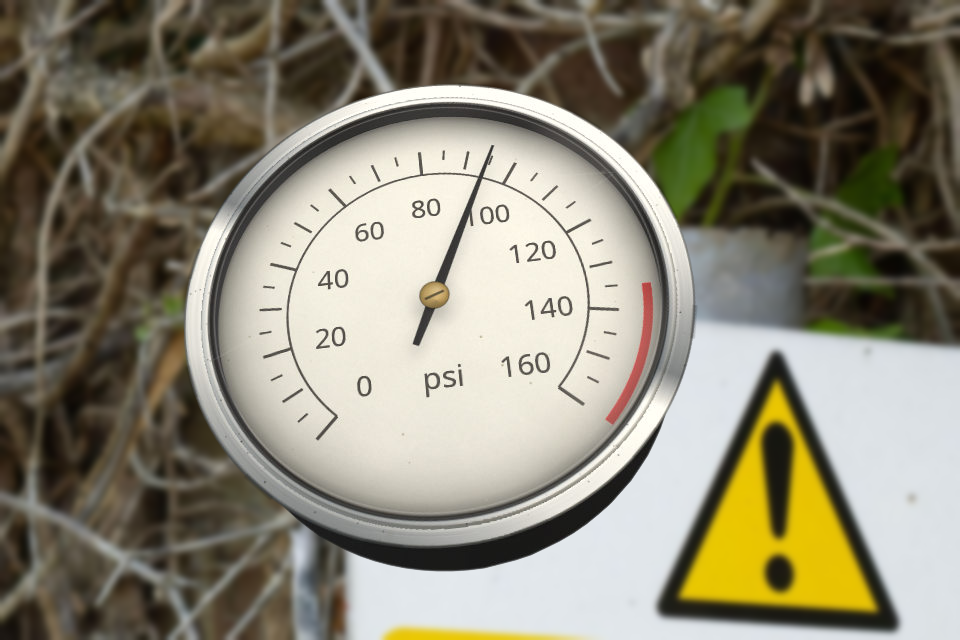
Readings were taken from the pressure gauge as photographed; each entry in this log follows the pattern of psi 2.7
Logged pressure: psi 95
